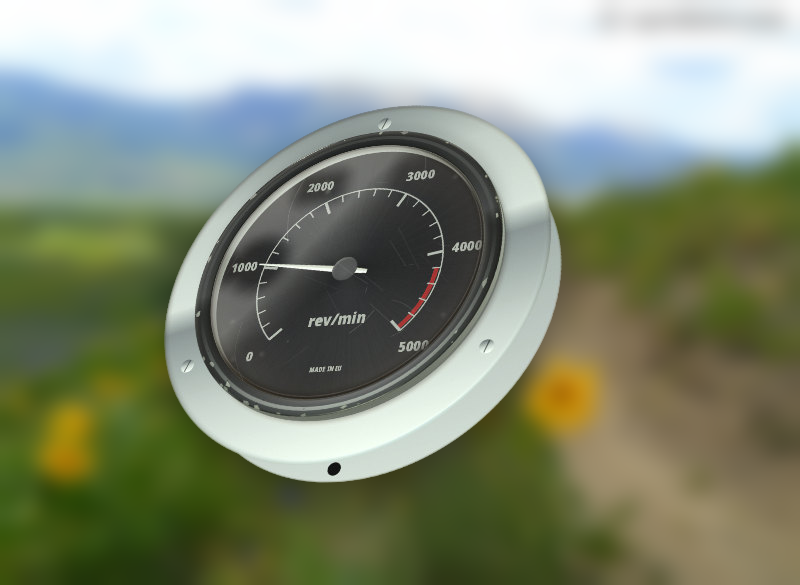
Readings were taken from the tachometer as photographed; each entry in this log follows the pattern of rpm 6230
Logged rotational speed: rpm 1000
